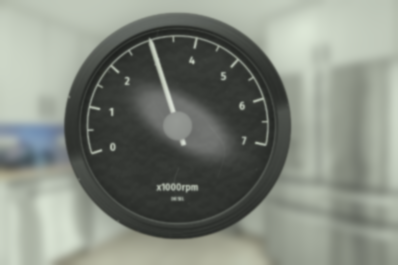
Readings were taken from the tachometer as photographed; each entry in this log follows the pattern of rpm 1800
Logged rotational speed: rpm 3000
